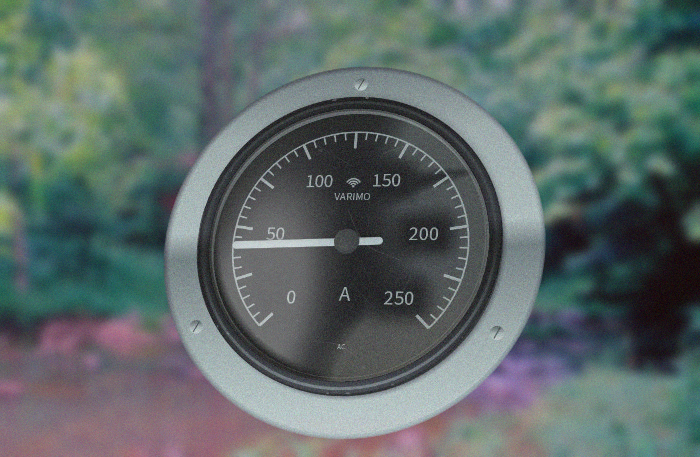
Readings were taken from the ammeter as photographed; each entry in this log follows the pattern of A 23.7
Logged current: A 40
